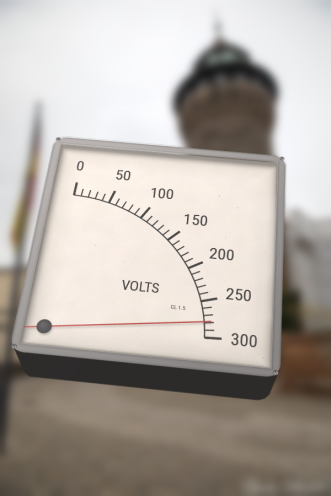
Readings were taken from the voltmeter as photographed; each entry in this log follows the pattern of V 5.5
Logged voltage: V 280
